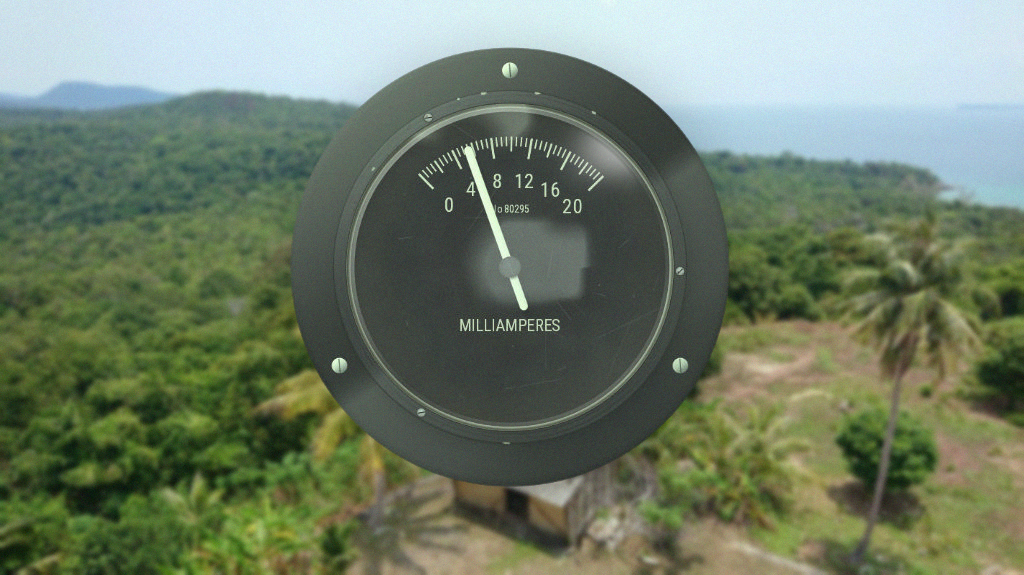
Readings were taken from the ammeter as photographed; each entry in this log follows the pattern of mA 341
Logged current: mA 5.5
